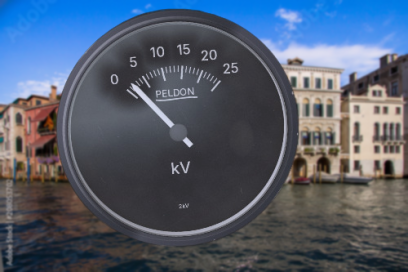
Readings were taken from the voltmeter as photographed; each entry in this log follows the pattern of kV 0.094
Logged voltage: kV 2
